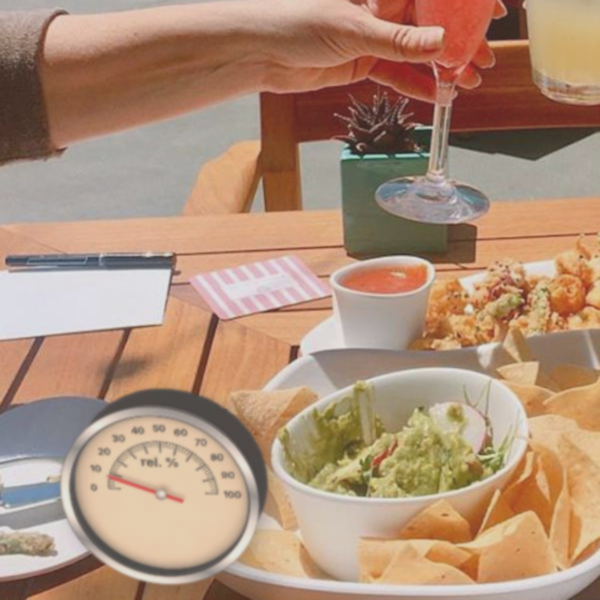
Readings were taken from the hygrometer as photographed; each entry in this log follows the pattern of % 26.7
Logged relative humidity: % 10
